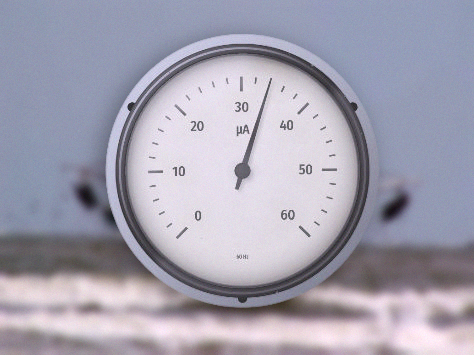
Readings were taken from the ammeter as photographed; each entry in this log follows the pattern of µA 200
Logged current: µA 34
